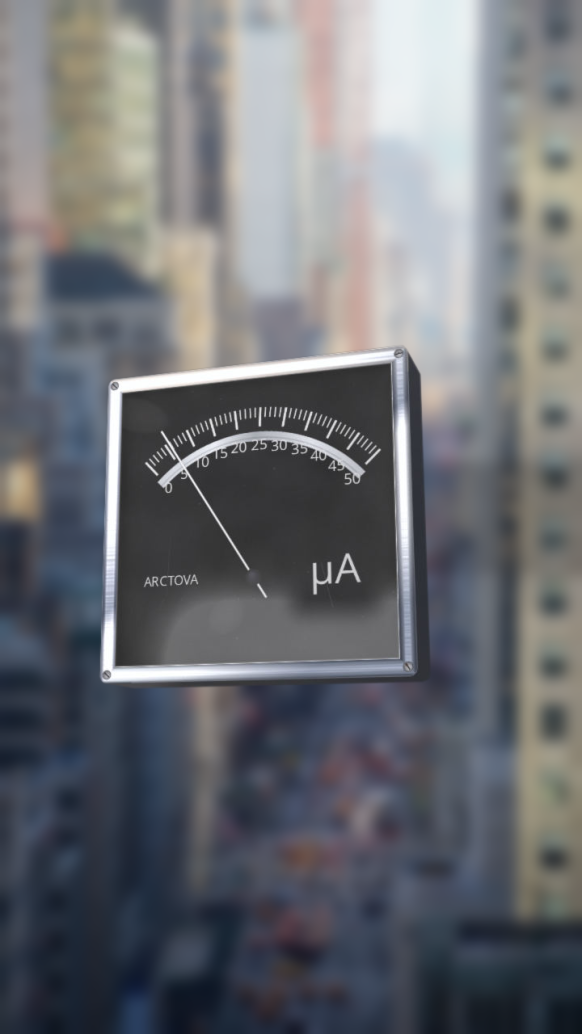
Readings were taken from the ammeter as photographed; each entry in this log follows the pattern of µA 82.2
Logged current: µA 6
